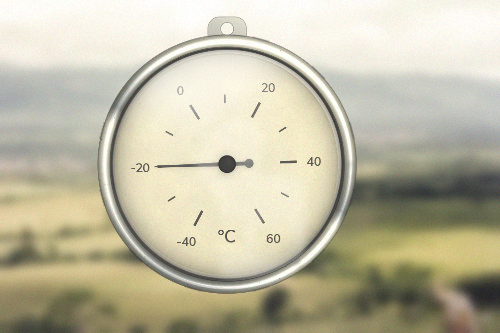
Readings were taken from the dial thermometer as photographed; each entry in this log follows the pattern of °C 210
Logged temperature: °C -20
